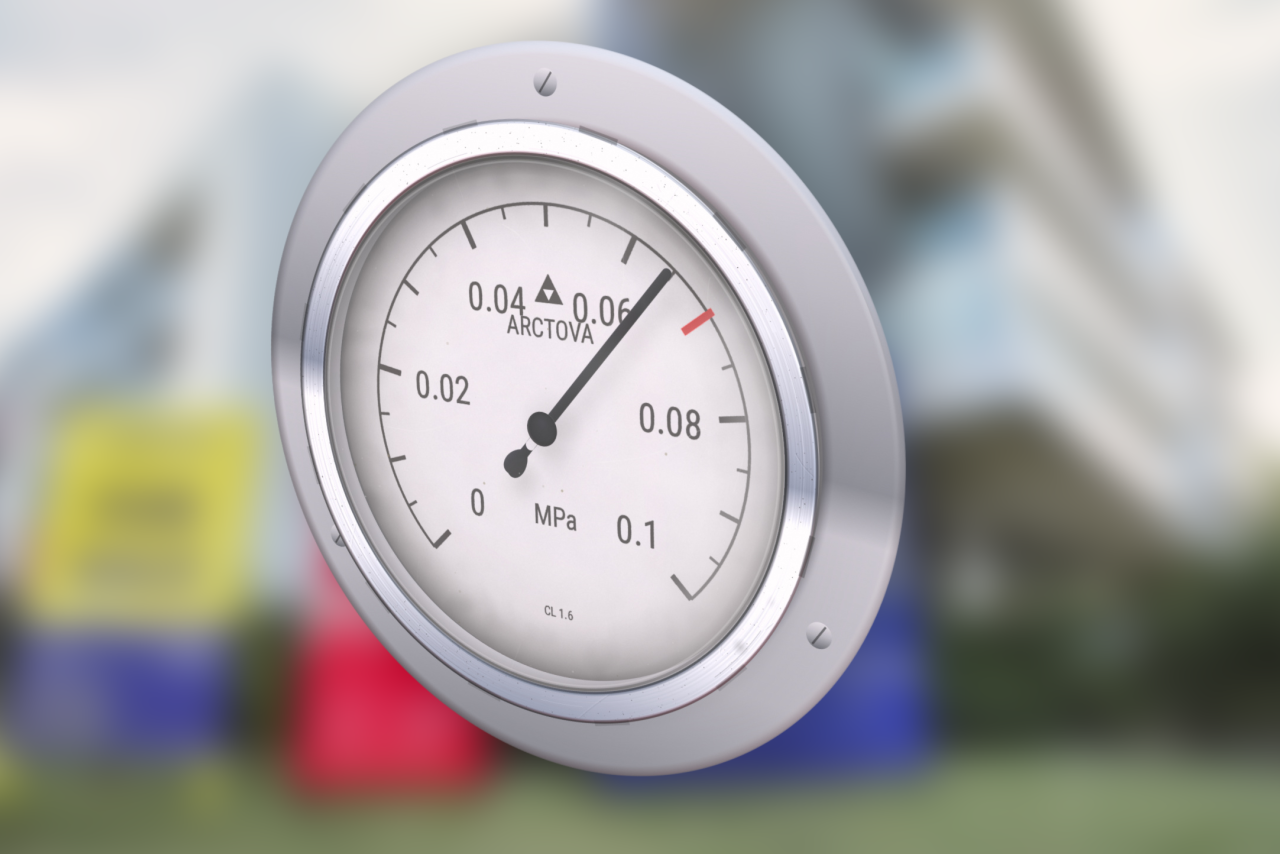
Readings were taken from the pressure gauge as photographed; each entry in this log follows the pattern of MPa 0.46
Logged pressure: MPa 0.065
